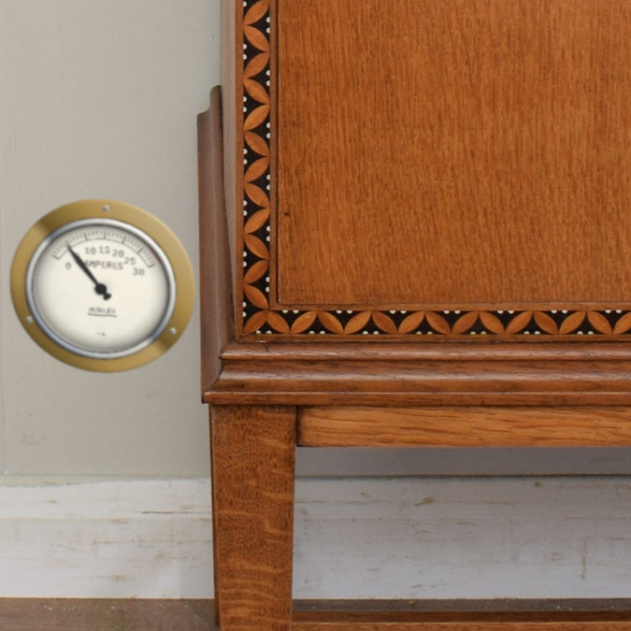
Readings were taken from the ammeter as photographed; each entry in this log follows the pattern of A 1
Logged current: A 5
